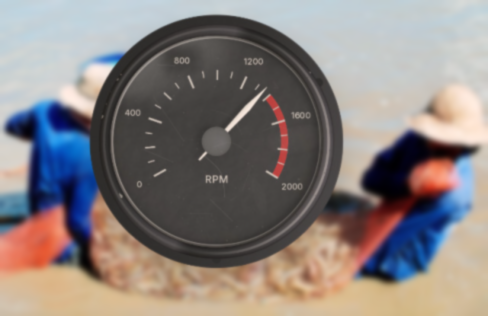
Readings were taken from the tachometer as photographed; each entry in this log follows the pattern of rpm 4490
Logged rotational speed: rpm 1350
